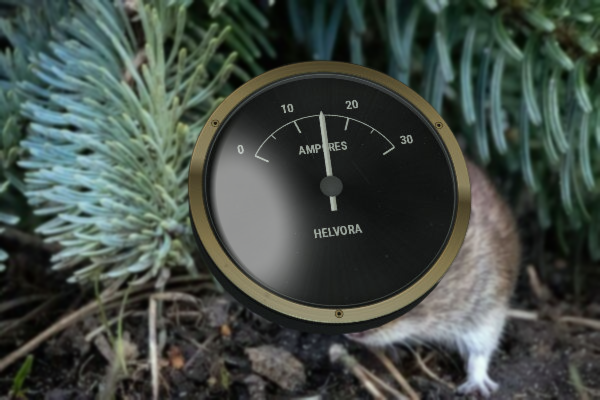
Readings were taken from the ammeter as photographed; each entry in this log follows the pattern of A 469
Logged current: A 15
